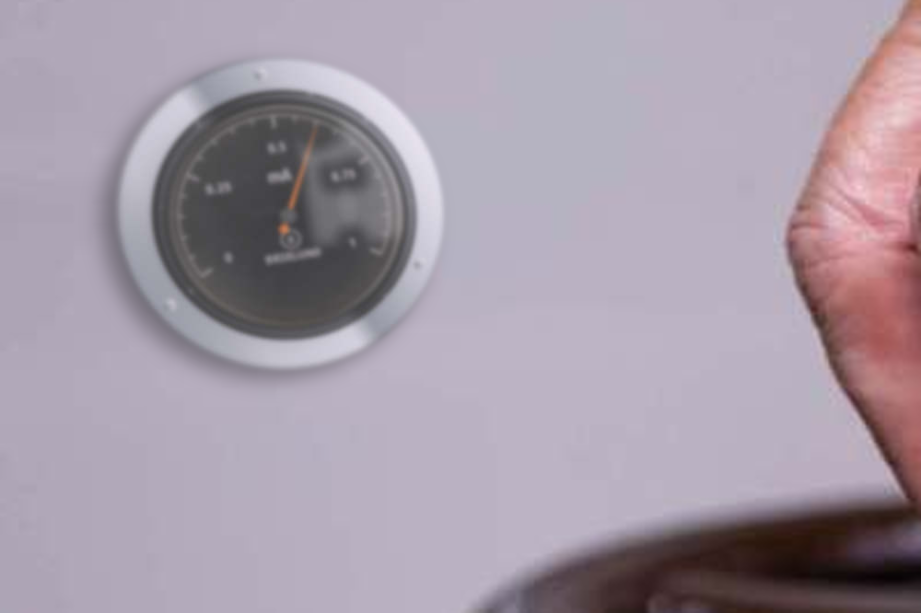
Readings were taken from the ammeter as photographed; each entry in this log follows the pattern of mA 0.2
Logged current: mA 0.6
